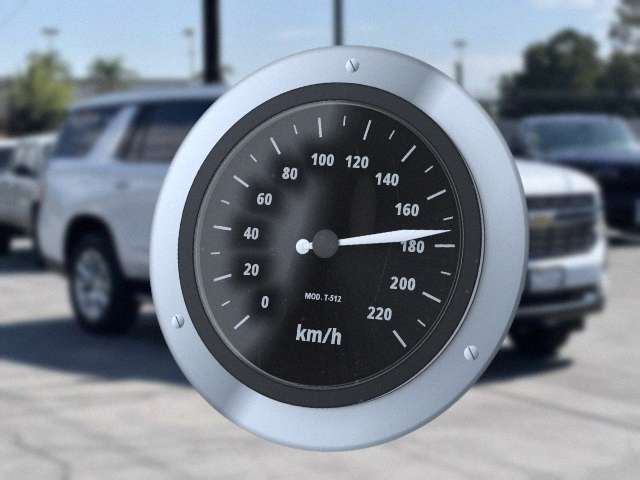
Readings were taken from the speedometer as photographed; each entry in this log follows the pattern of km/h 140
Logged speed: km/h 175
